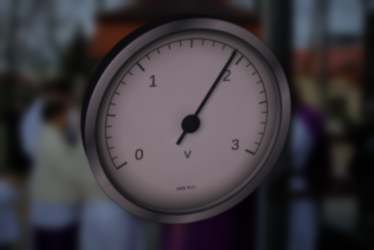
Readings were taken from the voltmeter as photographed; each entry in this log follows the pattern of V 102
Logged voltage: V 1.9
